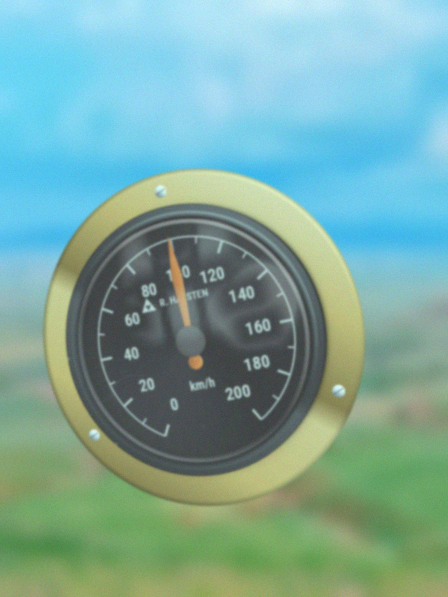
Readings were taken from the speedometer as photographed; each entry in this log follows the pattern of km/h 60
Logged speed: km/h 100
